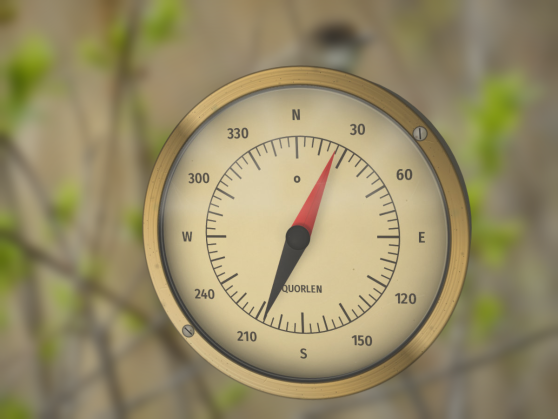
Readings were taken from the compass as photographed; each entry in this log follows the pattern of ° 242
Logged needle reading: ° 25
